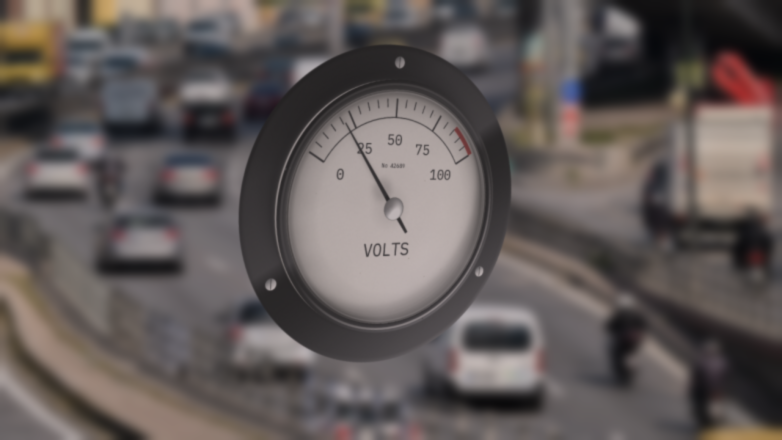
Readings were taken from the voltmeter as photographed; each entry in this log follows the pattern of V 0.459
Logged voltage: V 20
